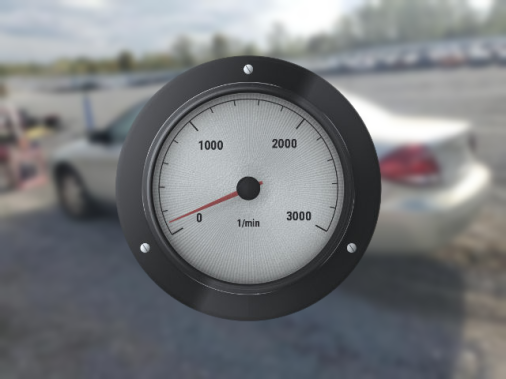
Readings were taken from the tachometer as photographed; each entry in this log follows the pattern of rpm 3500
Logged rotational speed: rpm 100
